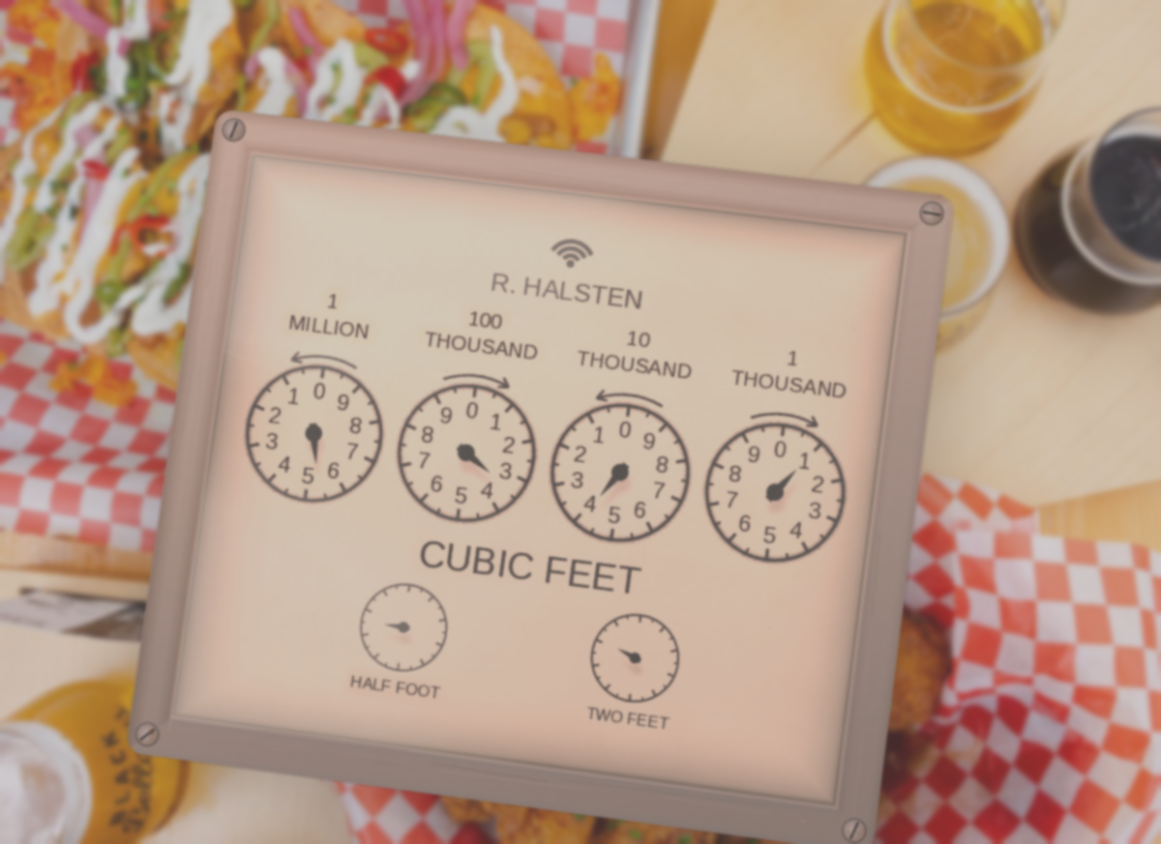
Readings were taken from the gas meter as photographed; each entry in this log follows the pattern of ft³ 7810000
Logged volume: ft³ 534100
